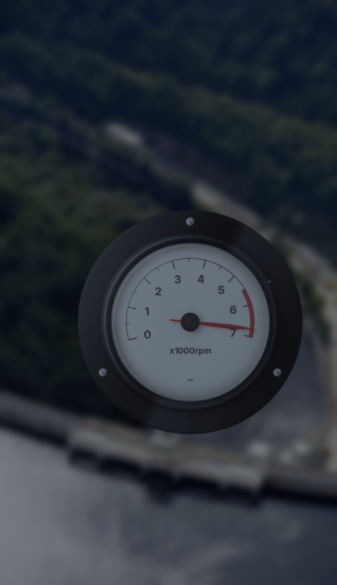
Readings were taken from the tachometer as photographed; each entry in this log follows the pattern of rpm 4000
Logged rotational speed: rpm 6750
